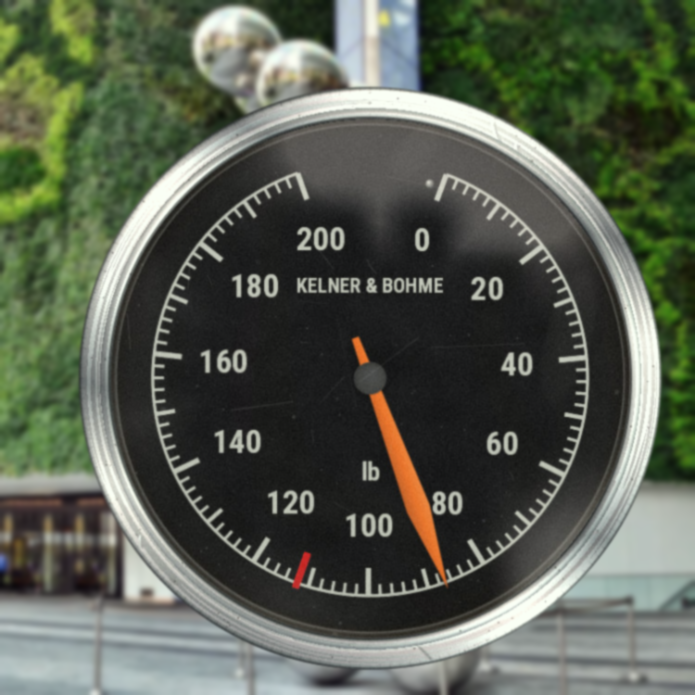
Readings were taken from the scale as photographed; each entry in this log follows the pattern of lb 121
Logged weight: lb 87
